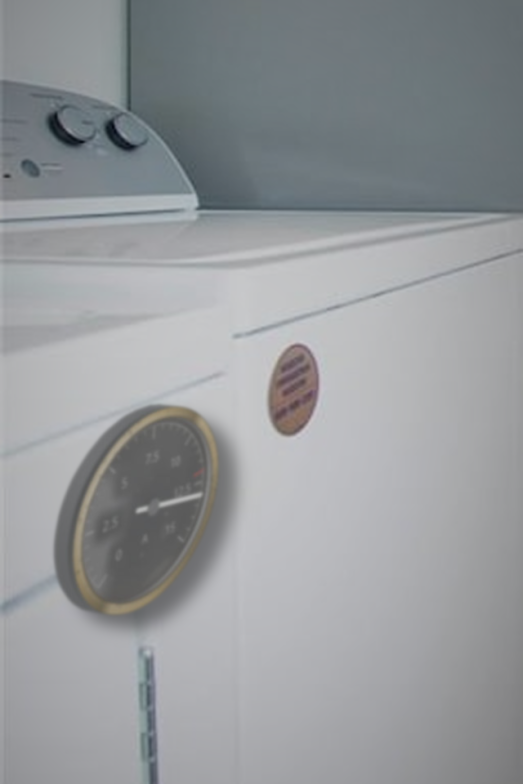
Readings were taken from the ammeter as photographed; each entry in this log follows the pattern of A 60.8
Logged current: A 13
